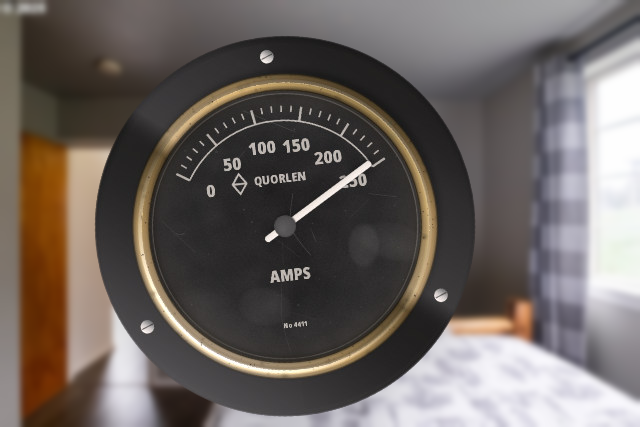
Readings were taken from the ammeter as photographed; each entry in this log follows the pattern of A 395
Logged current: A 245
